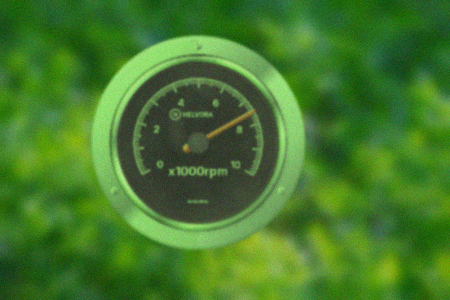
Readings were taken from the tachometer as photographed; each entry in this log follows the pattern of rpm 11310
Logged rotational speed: rpm 7500
